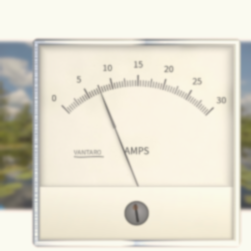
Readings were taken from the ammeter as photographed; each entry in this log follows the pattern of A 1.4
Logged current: A 7.5
